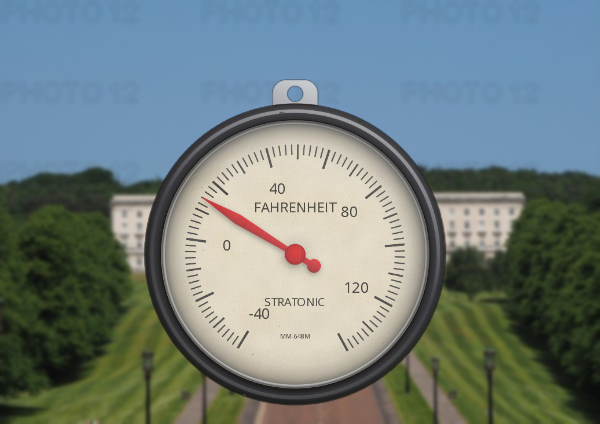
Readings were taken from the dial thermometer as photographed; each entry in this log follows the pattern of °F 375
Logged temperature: °F 14
